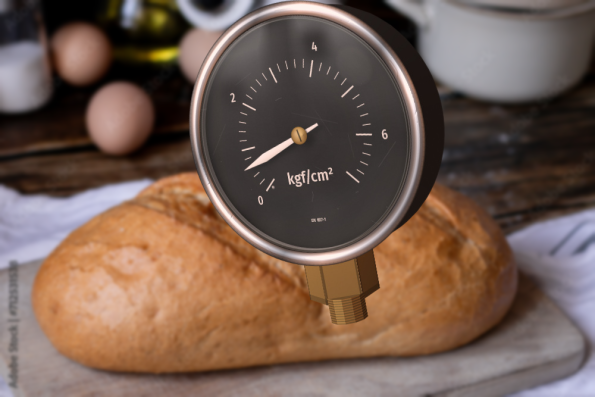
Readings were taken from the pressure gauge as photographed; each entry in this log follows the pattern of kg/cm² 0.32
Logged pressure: kg/cm² 0.6
